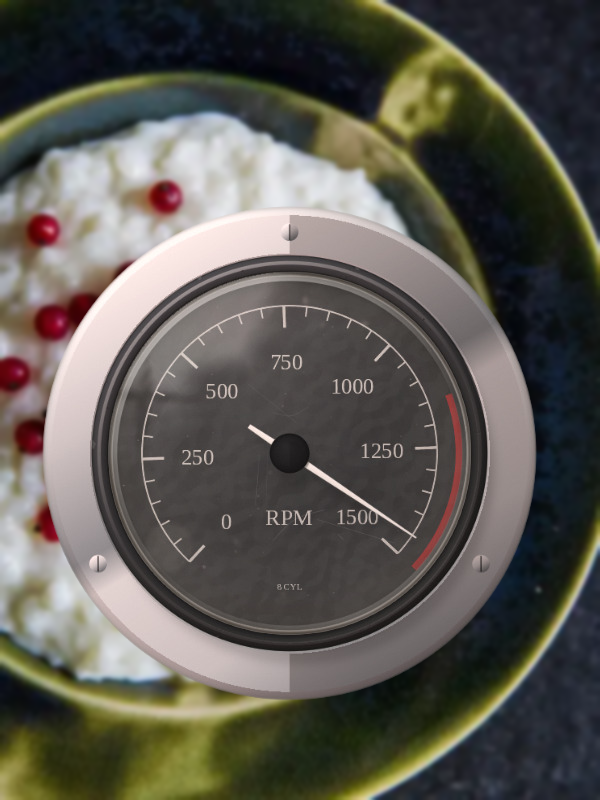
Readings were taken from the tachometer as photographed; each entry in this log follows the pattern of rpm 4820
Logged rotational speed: rpm 1450
